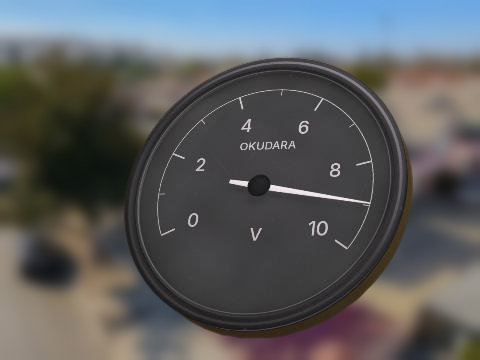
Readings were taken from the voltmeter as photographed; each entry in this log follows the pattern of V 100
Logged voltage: V 9
